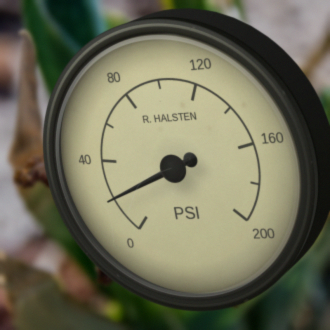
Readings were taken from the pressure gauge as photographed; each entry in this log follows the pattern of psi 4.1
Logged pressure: psi 20
